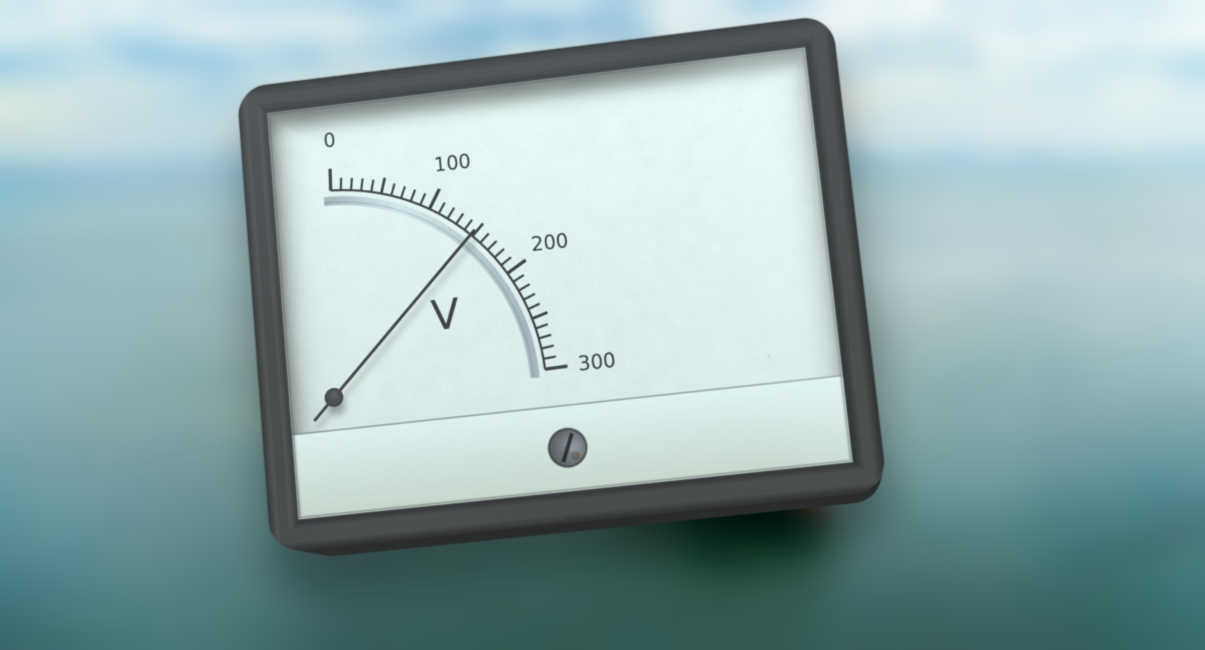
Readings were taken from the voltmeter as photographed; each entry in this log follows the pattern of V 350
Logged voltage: V 150
